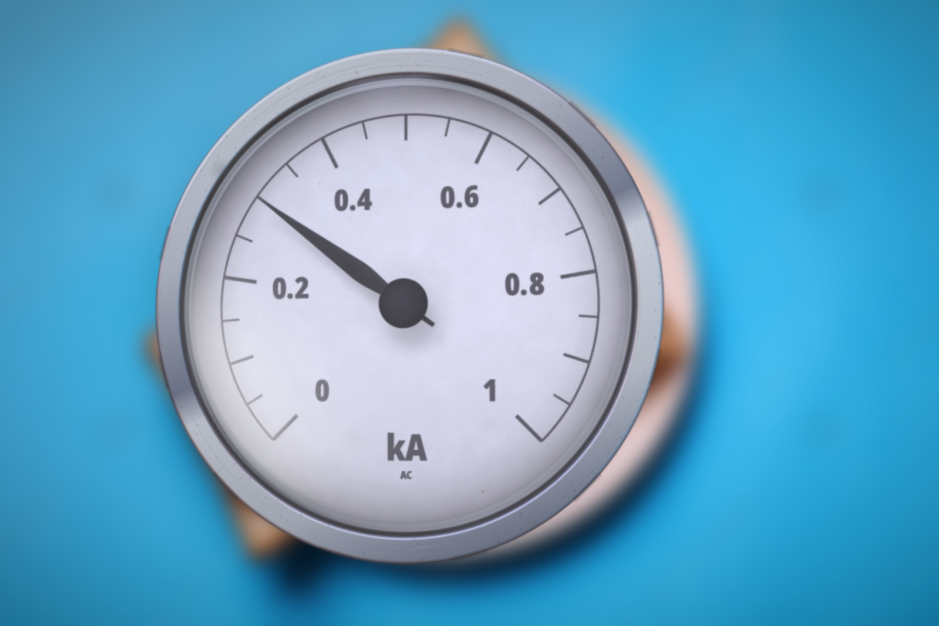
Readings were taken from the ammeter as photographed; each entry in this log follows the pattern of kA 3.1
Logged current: kA 0.3
